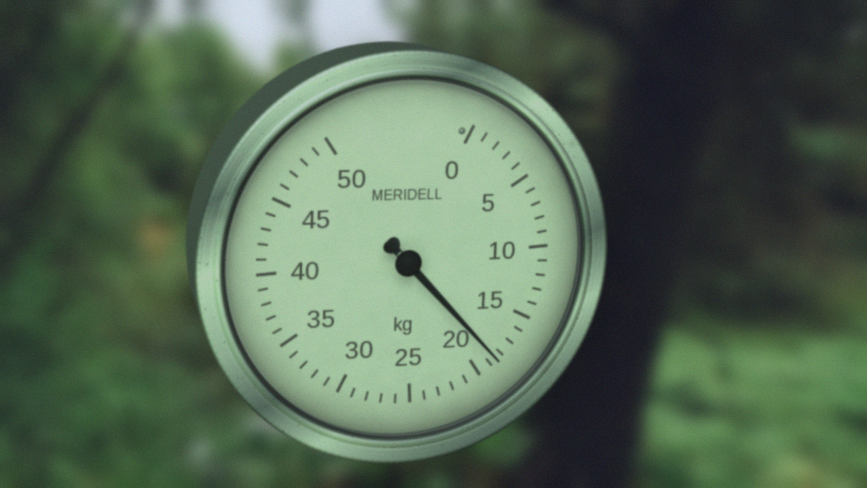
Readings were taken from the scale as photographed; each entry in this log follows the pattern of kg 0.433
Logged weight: kg 18.5
